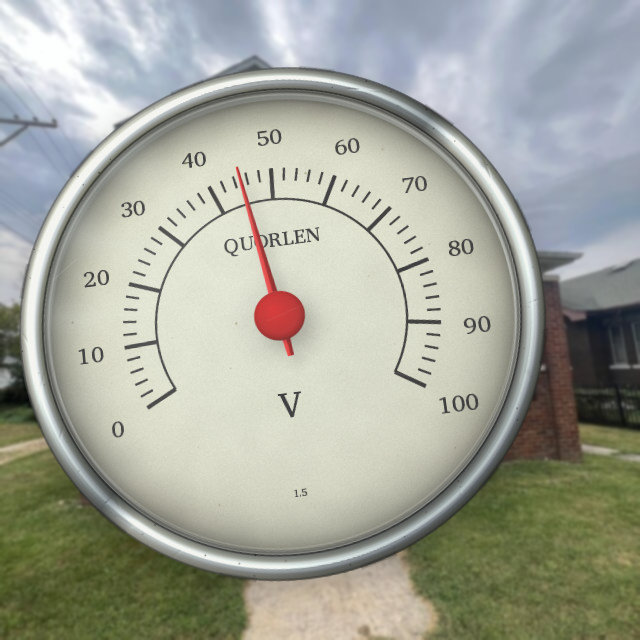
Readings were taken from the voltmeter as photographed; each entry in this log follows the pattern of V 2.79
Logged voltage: V 45
